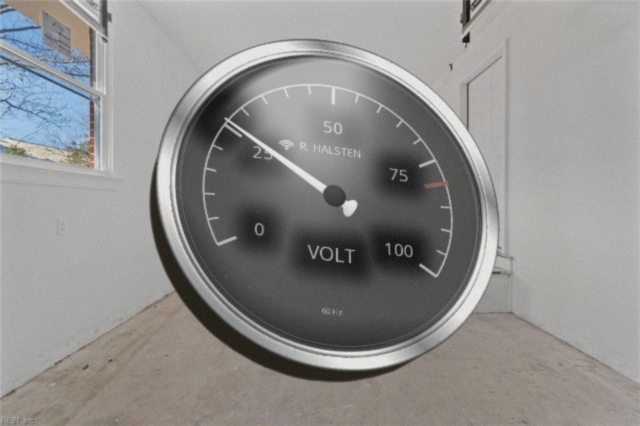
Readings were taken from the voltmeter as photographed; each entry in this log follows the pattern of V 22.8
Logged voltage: V 25
